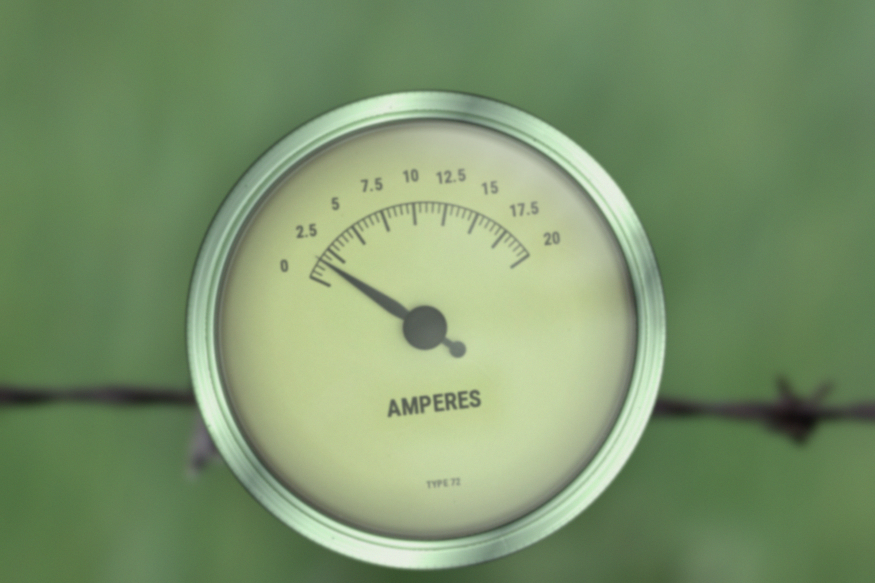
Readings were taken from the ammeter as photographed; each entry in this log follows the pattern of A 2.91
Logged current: A 1.5
